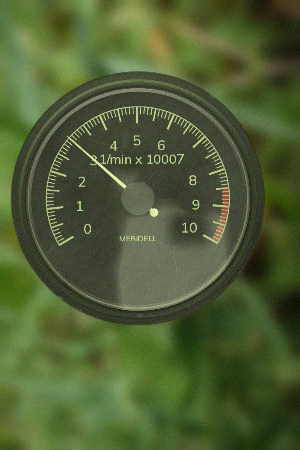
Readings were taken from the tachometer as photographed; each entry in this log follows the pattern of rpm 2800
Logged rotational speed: rpm 3000
